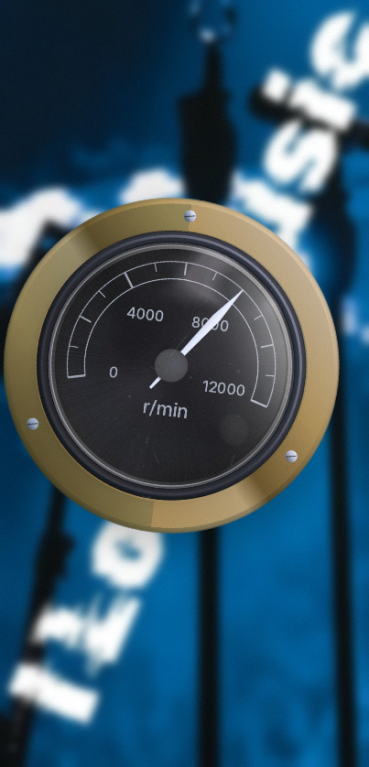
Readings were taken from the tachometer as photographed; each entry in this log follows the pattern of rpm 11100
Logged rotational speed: rpm 8000
